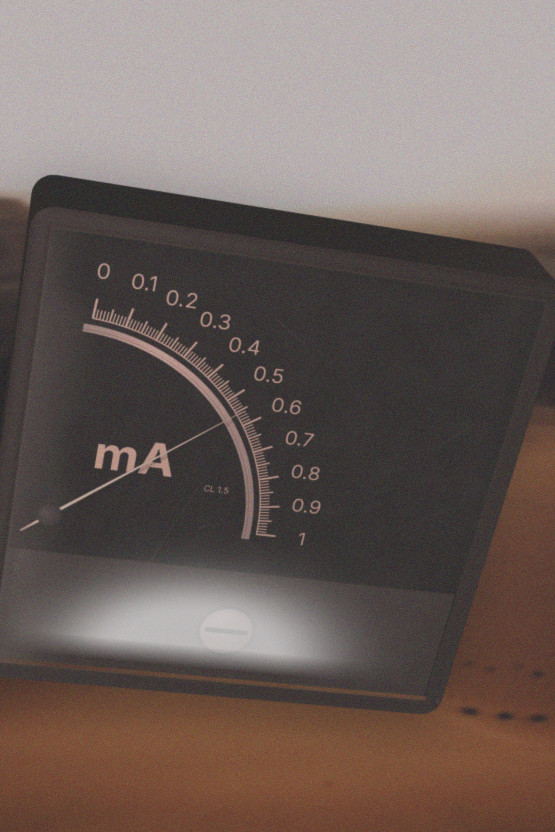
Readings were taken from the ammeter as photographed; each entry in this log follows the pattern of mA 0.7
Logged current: mA 0.55
